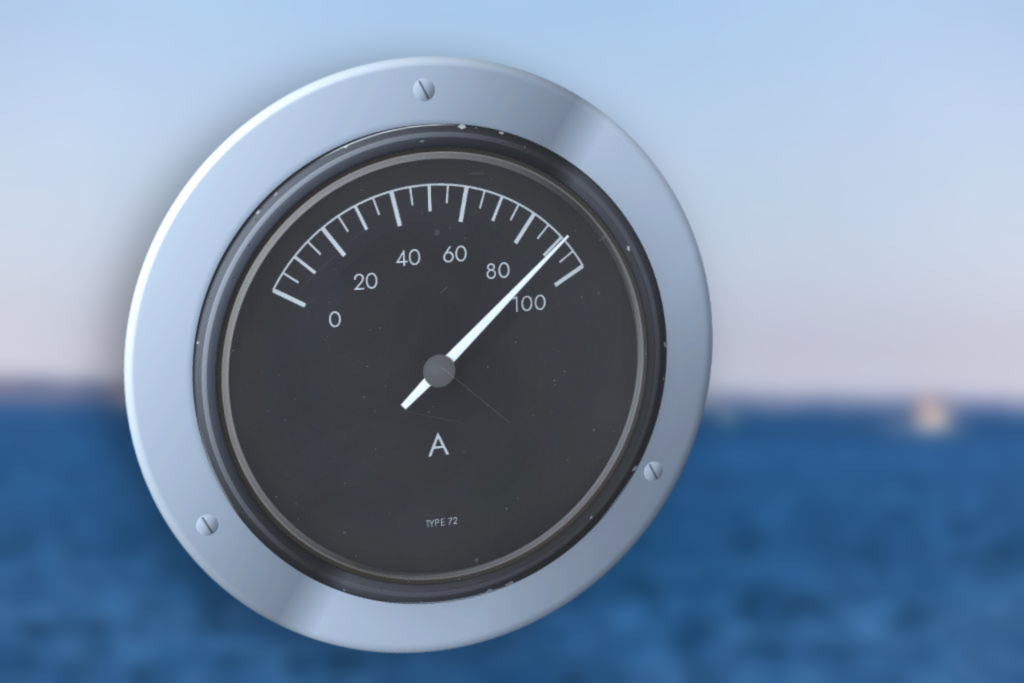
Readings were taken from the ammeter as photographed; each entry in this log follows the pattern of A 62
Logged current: A 90
